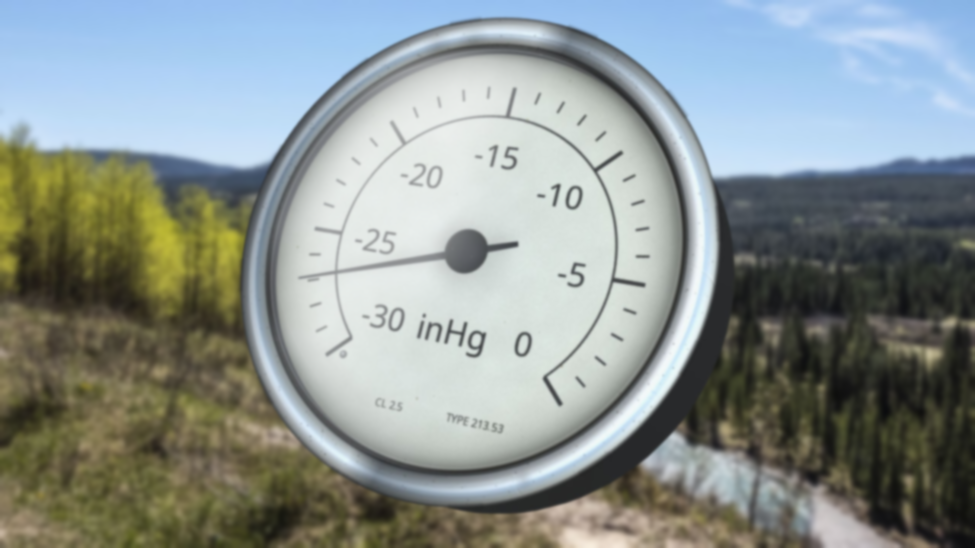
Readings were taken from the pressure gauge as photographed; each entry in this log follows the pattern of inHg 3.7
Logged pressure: inHg -27
